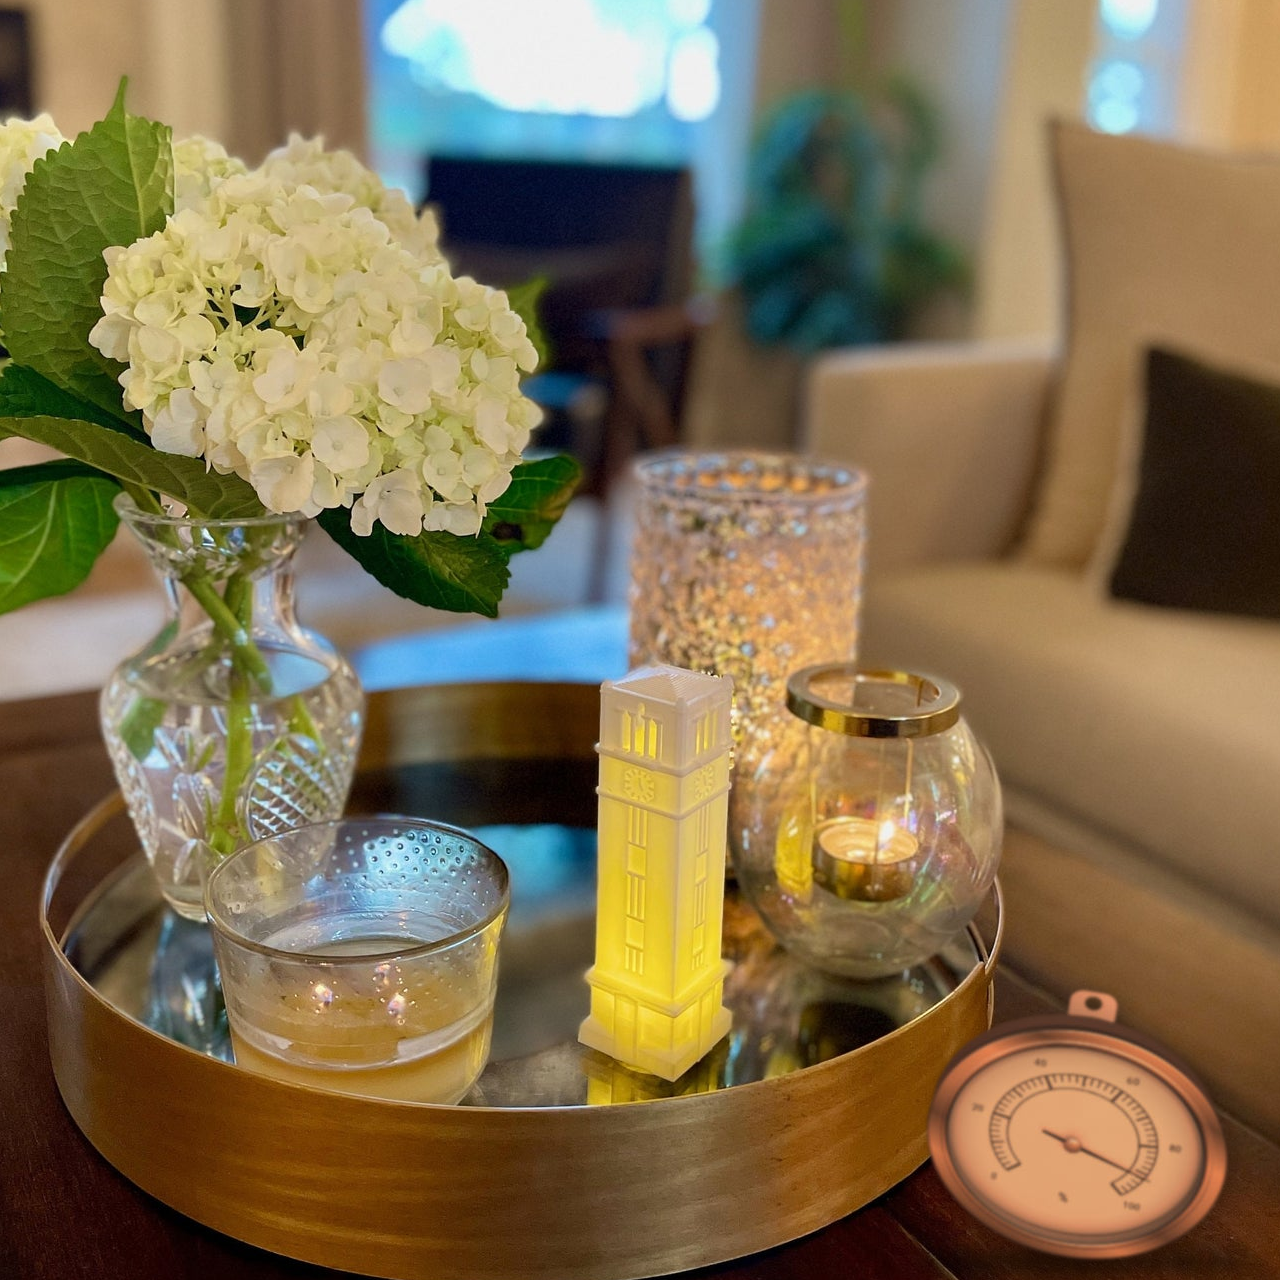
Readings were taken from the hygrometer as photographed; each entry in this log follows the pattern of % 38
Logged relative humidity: % 90
